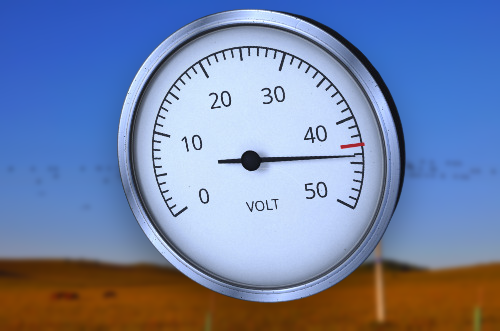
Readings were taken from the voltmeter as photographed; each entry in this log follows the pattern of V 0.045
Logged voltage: V 44
